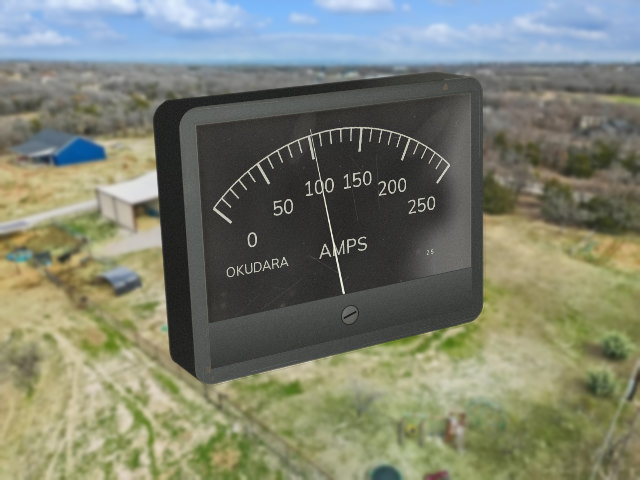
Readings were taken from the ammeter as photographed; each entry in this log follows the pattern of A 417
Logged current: A 100
